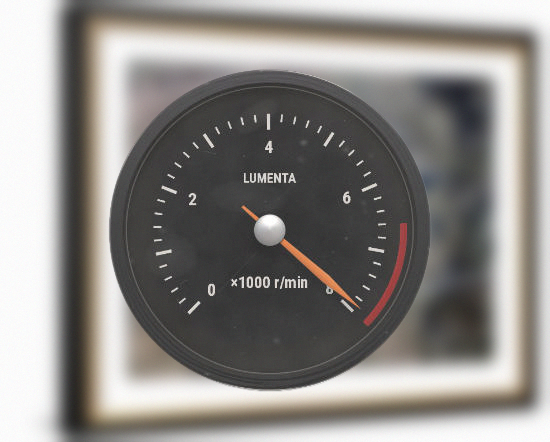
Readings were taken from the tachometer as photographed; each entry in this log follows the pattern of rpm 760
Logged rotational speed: rpm 7900
